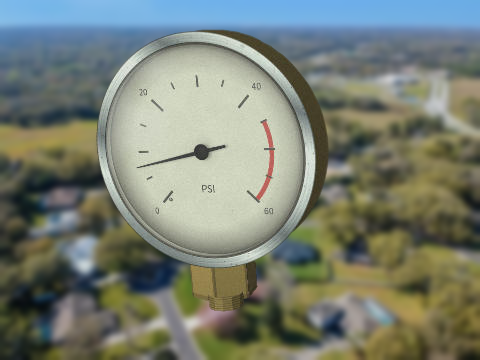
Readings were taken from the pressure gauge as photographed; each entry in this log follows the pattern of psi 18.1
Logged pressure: psi 7.5
